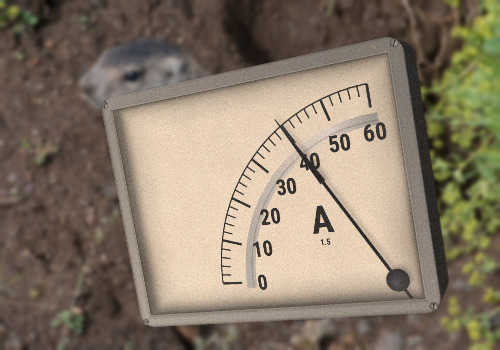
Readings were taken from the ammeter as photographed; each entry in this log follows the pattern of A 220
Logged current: A 40
